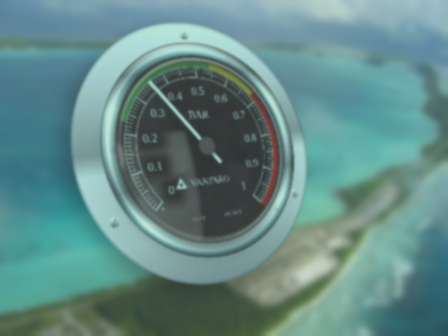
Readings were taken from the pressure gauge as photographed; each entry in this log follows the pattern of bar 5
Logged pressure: bar 0.35
